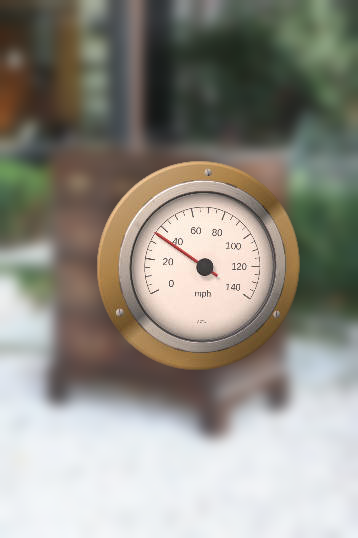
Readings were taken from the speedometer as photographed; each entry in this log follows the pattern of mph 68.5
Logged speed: mph 35
